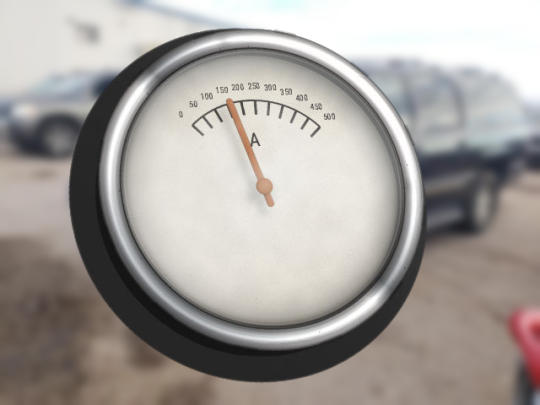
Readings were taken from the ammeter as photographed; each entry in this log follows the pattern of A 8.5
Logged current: A 150
